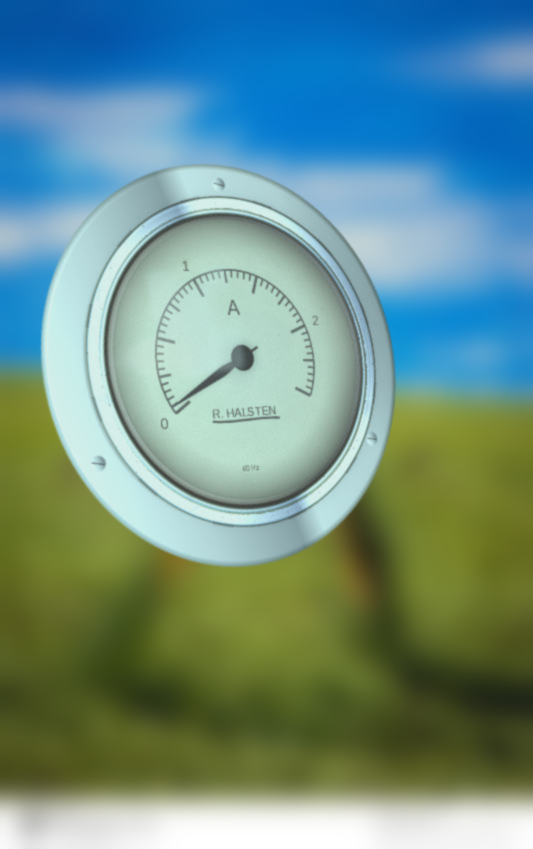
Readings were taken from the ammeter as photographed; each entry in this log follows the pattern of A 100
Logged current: A 0.05
